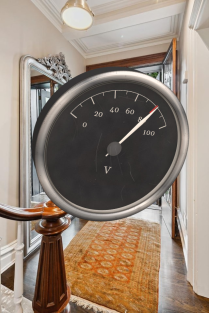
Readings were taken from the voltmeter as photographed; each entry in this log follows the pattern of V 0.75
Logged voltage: V 80
